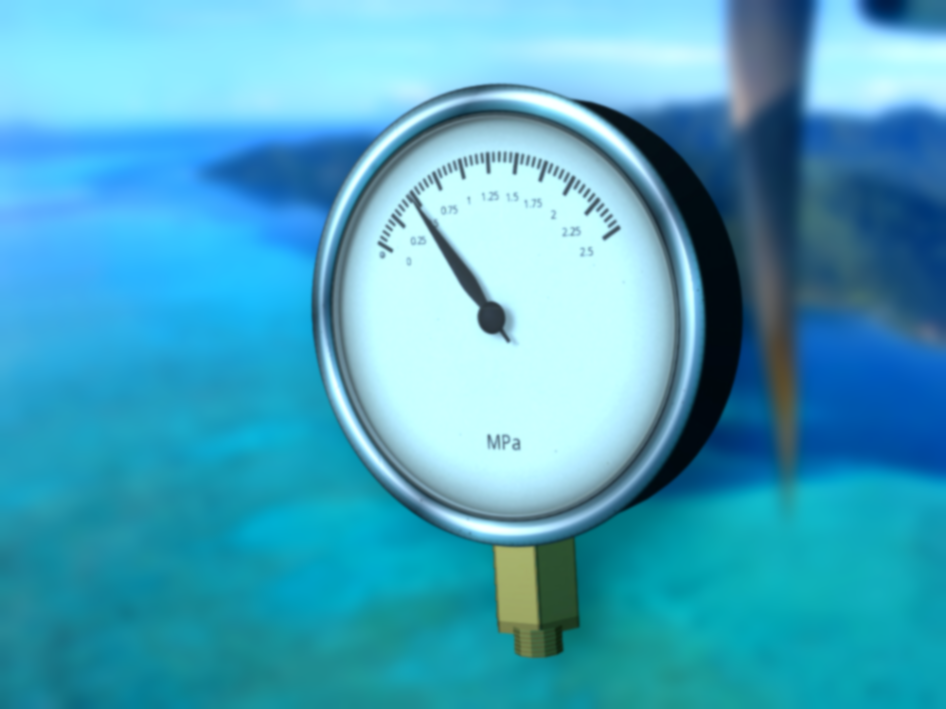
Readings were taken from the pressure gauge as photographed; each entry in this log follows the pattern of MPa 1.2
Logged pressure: MPa 0.5
